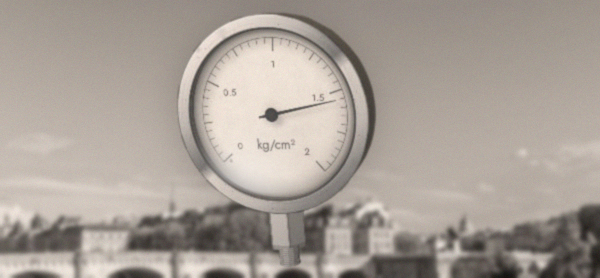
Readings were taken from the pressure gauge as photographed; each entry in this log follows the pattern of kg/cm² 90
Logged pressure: kg/cm² 1.55
